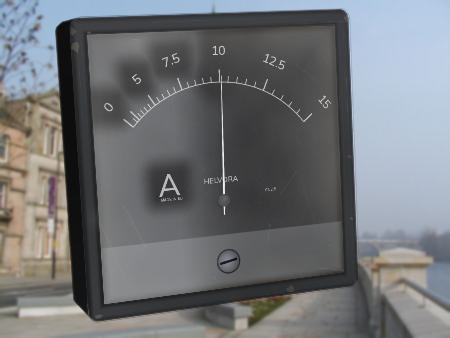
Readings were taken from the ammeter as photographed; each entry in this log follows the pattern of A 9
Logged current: A 10
